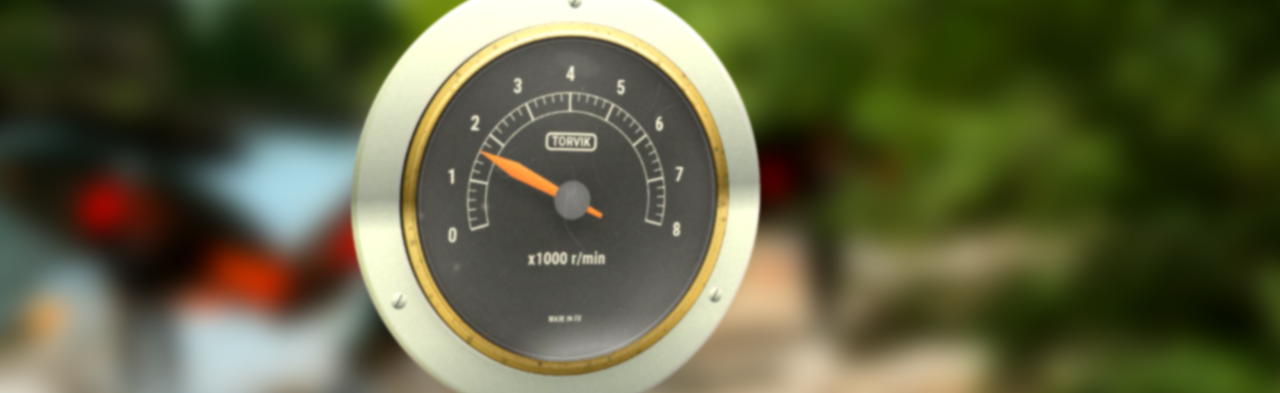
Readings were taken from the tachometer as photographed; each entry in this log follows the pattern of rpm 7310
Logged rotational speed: rpm 1600
